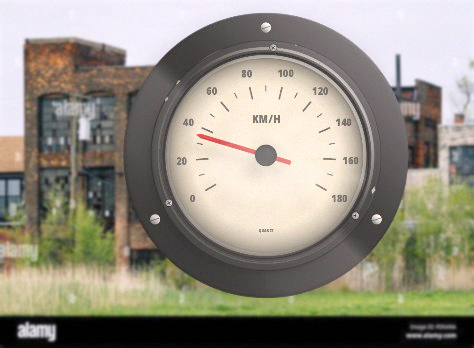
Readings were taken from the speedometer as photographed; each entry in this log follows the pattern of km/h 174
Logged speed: km/h 35
